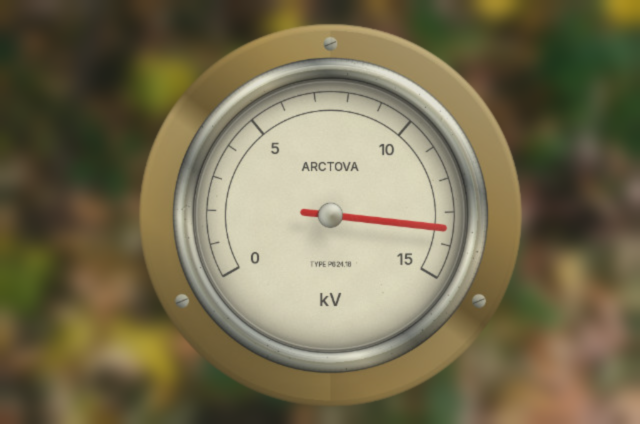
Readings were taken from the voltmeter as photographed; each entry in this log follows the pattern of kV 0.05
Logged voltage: kV 13.5
